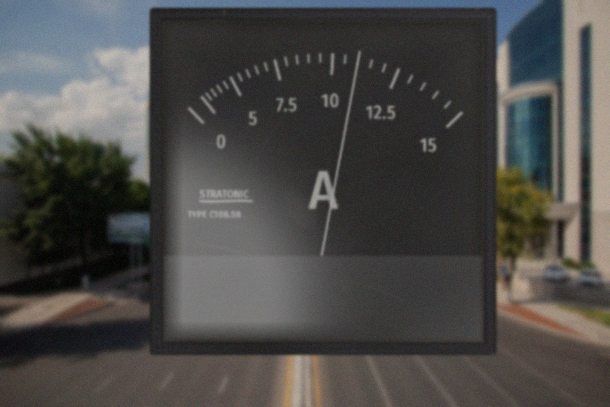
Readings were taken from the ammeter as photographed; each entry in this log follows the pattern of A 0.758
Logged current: A 11
